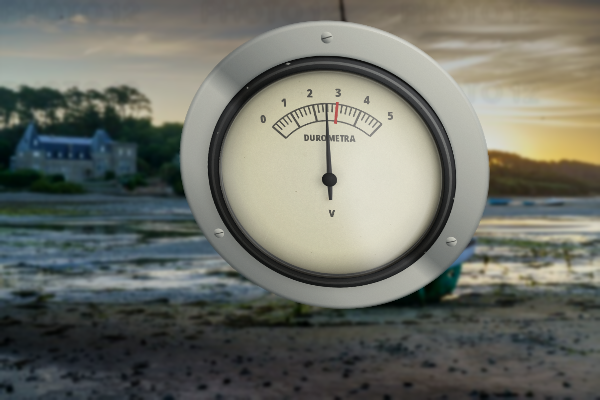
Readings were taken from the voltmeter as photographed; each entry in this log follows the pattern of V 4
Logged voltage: V 2.6
